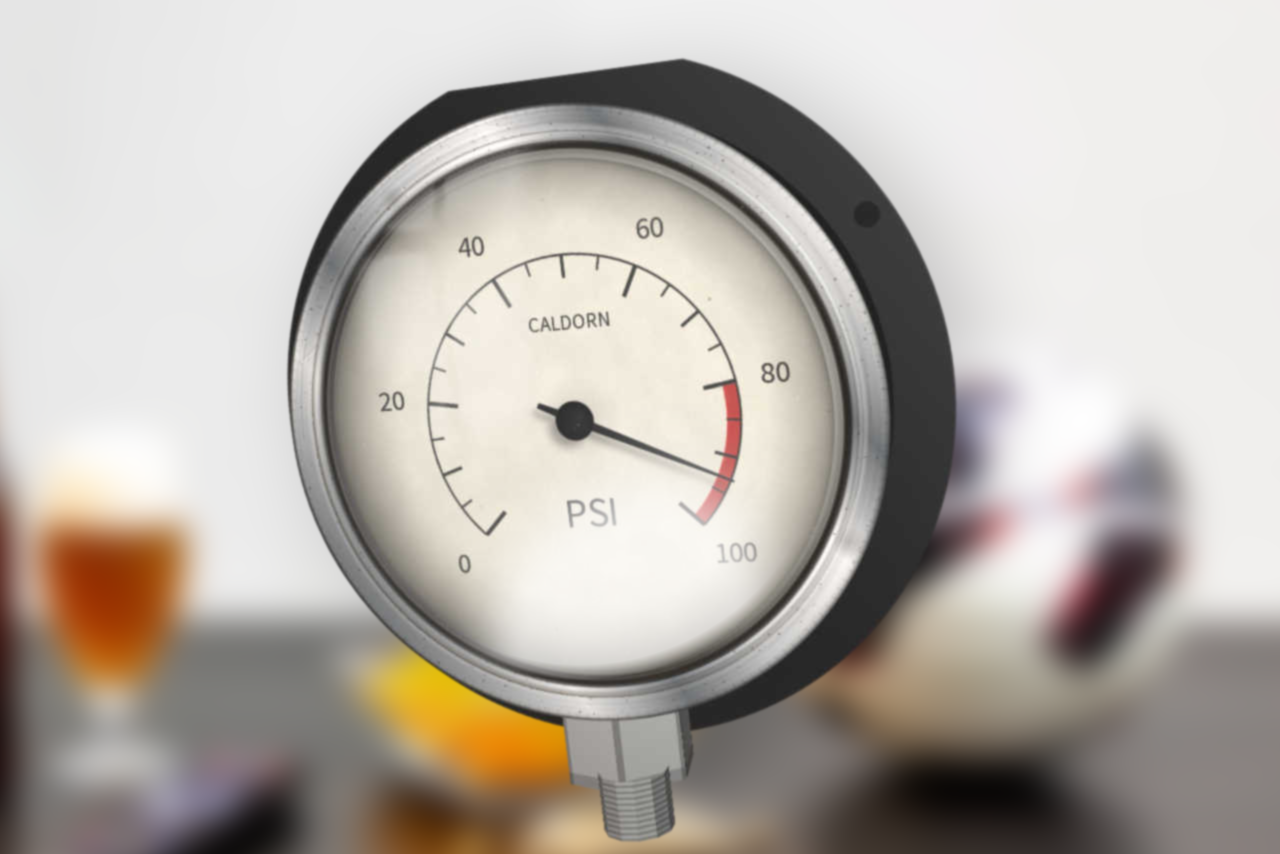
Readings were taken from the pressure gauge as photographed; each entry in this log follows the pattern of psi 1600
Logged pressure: psi 92.5
